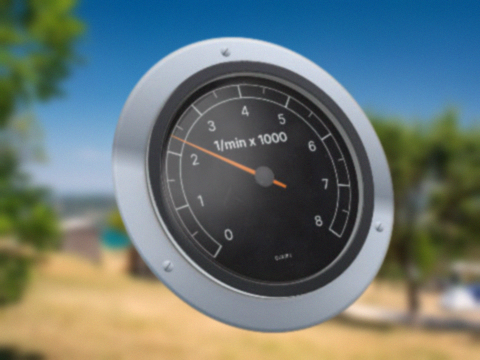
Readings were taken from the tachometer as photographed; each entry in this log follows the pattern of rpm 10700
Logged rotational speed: rpm 2250
